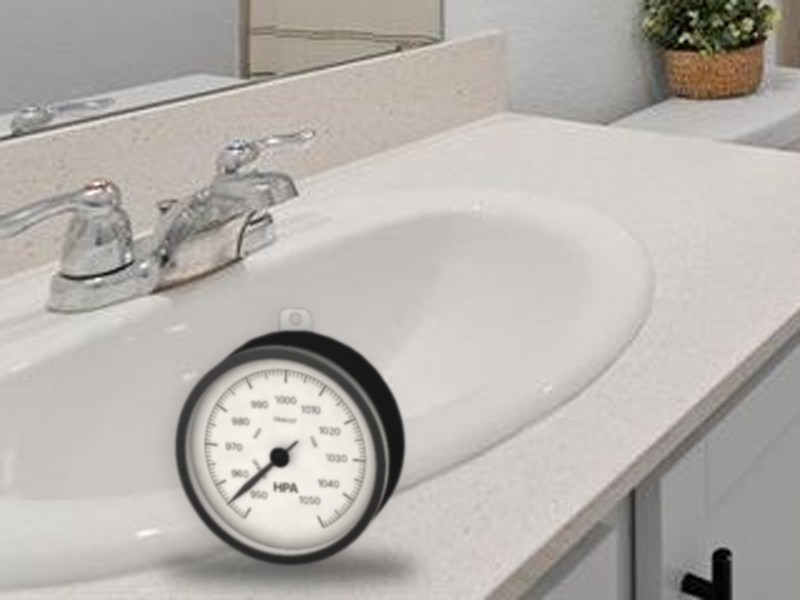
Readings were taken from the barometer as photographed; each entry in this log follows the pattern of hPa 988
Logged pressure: hPa 955
